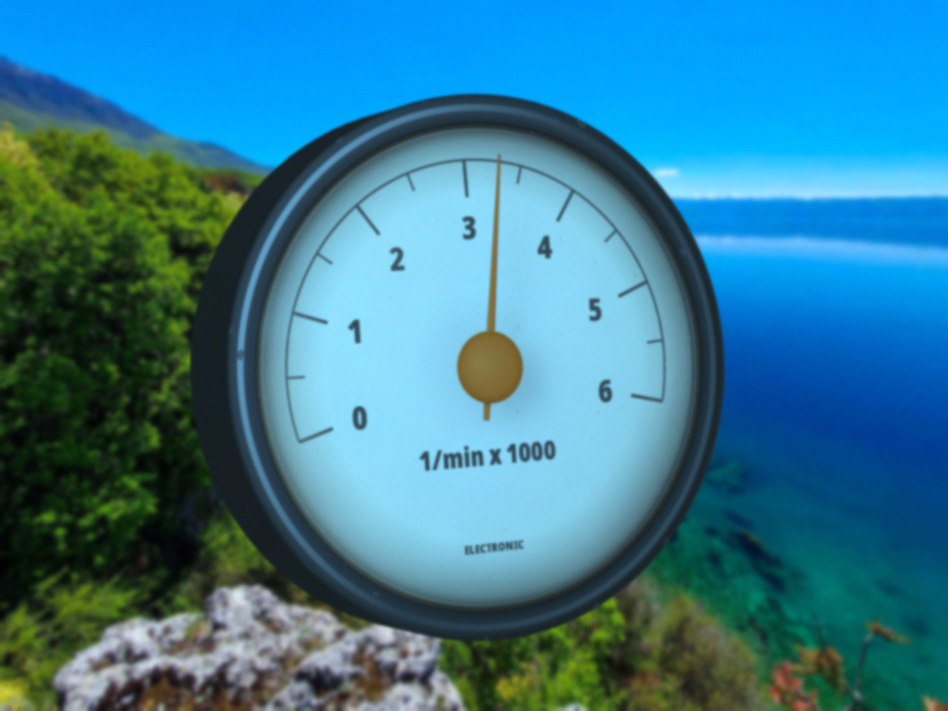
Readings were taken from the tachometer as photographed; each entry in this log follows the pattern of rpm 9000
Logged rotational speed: rpm 3250
